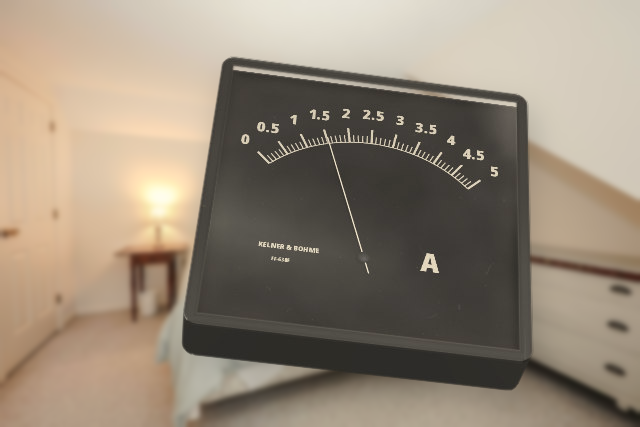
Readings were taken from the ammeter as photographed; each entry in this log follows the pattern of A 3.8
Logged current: A 1.5
